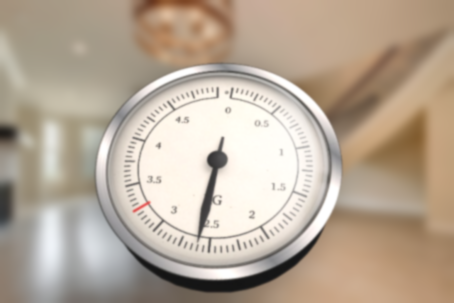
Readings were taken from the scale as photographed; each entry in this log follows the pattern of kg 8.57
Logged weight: kg 2.6
